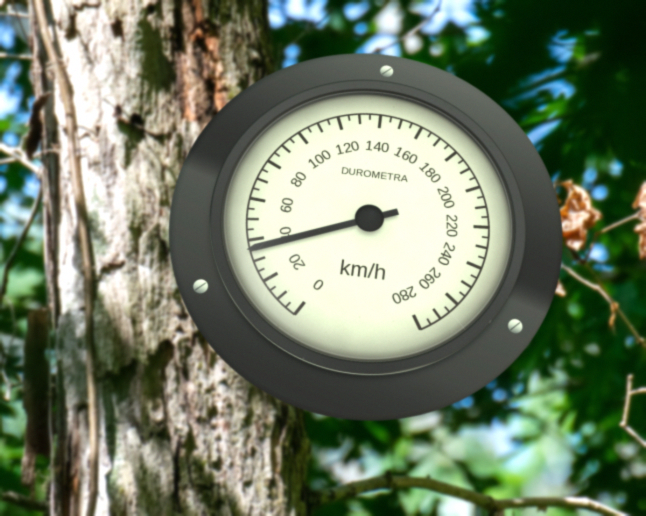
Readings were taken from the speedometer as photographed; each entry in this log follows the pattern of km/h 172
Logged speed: km/h 35
